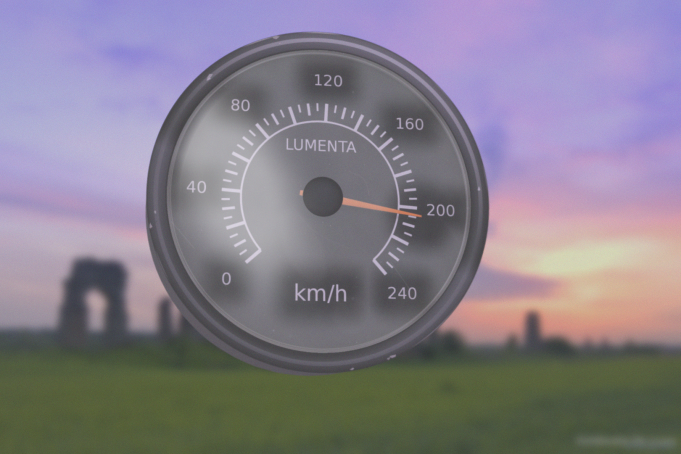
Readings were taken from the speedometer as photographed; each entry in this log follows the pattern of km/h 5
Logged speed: km/h 205
